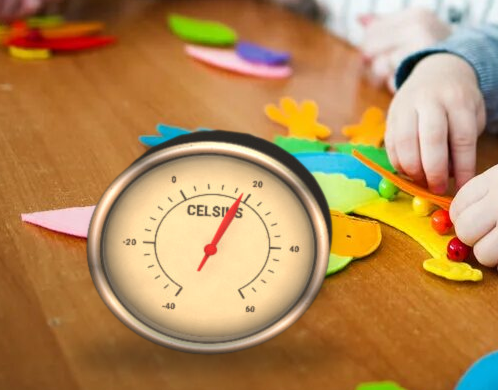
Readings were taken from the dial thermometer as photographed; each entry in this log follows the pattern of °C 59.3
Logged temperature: °C 18
